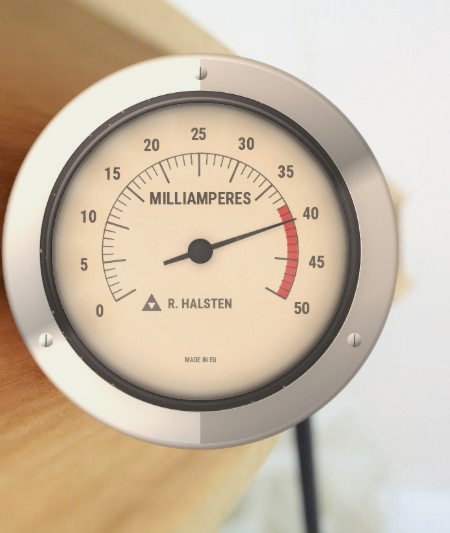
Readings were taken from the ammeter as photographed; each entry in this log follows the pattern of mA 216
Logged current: mA 40
